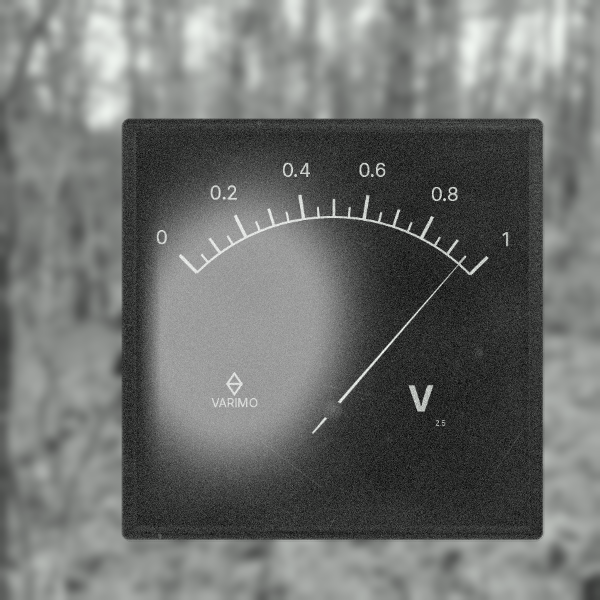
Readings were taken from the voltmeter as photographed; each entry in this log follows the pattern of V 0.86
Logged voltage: V 0.95
